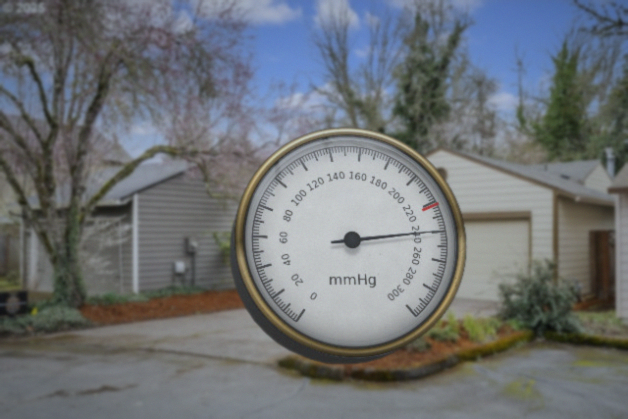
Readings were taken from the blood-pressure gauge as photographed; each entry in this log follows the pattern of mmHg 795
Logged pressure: mmHg 240
